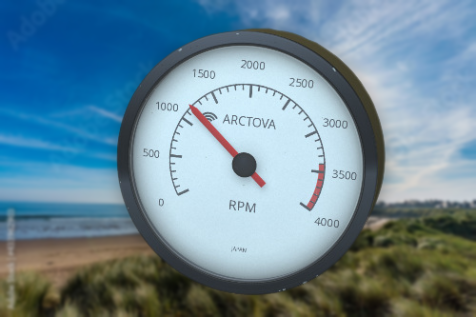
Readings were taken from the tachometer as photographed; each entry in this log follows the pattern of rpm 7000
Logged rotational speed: rpm 1200
